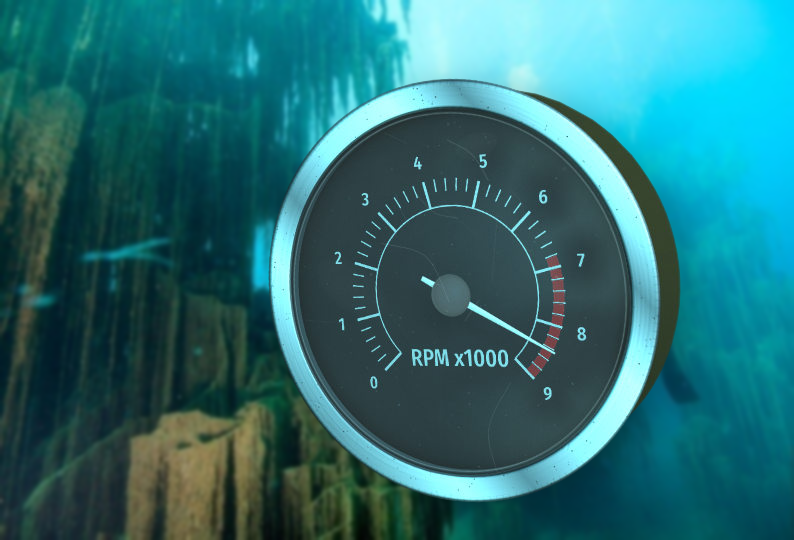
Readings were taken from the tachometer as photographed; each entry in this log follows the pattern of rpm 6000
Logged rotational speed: rpm 8400
